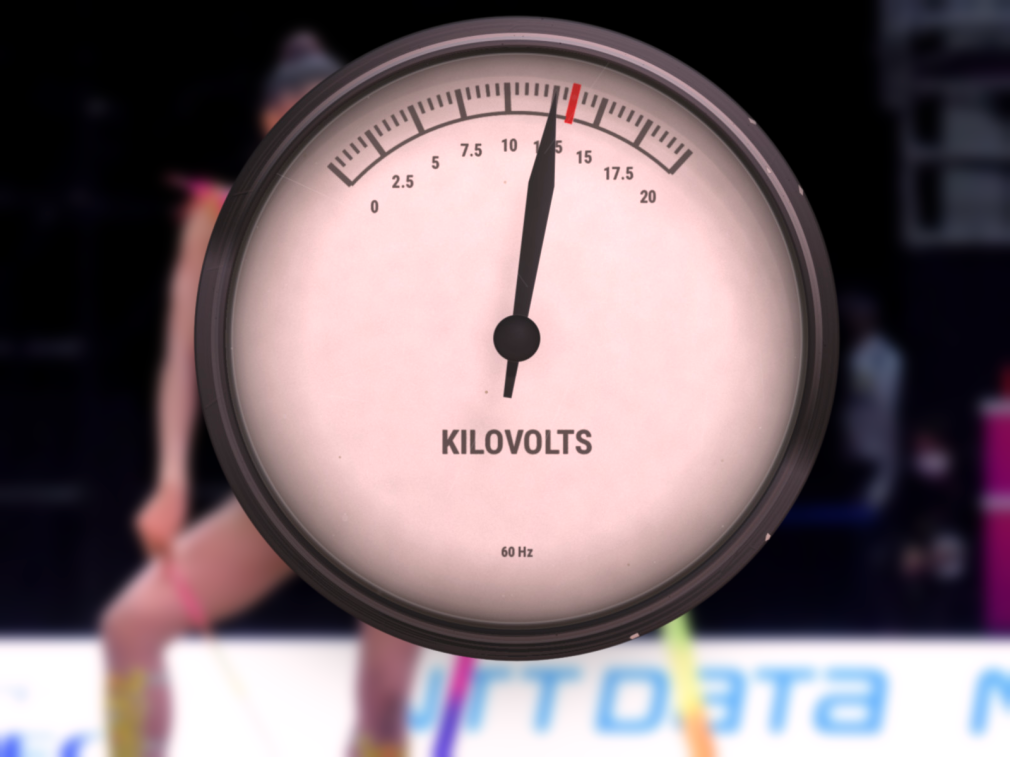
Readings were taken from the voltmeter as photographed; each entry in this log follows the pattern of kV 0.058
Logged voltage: kV 12.5
